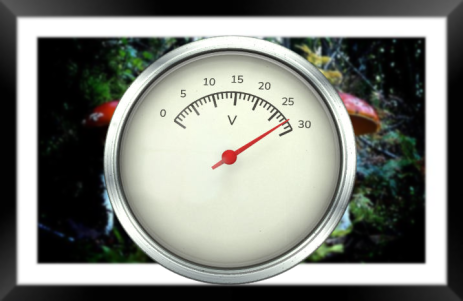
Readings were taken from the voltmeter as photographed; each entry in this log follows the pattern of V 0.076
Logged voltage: V 28
